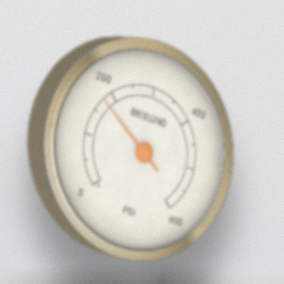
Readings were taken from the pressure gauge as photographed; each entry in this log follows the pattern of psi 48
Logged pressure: psi 175
